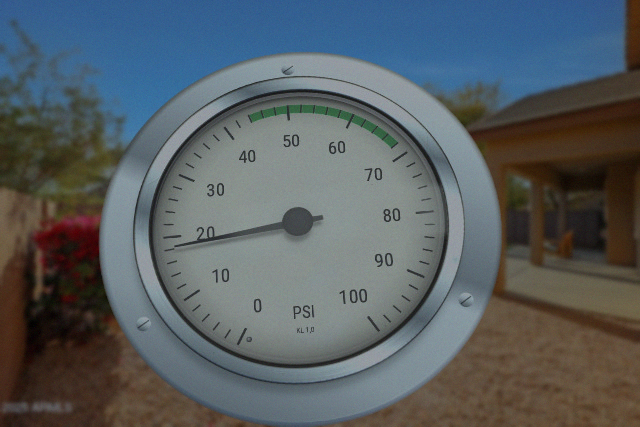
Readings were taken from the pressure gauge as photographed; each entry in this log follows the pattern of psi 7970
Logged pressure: psi 18
